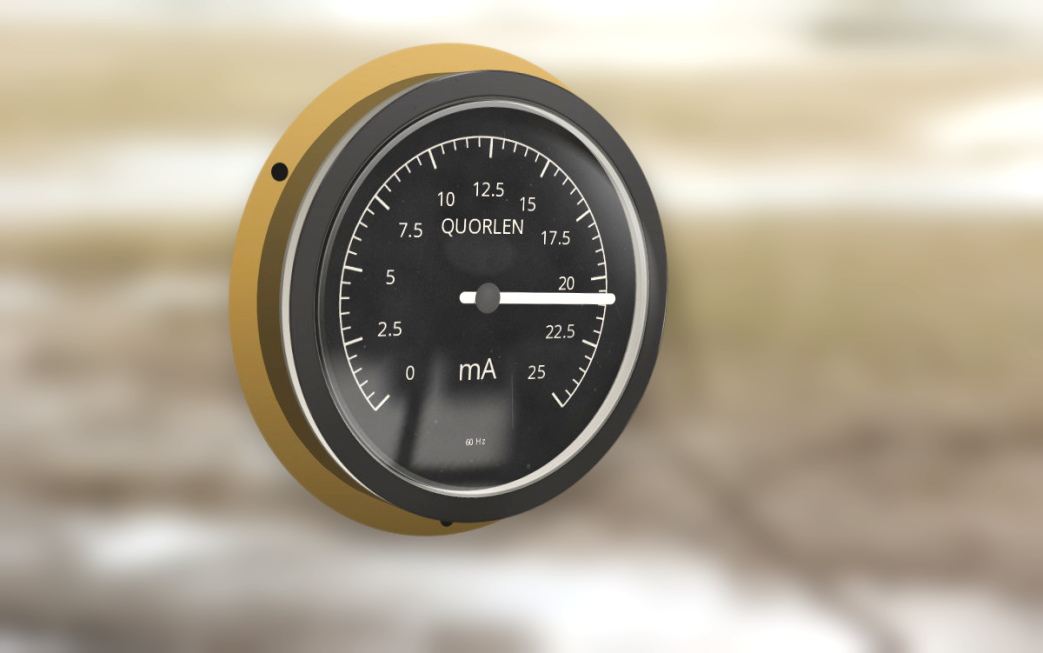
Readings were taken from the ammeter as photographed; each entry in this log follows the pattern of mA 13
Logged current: mA 20.75
